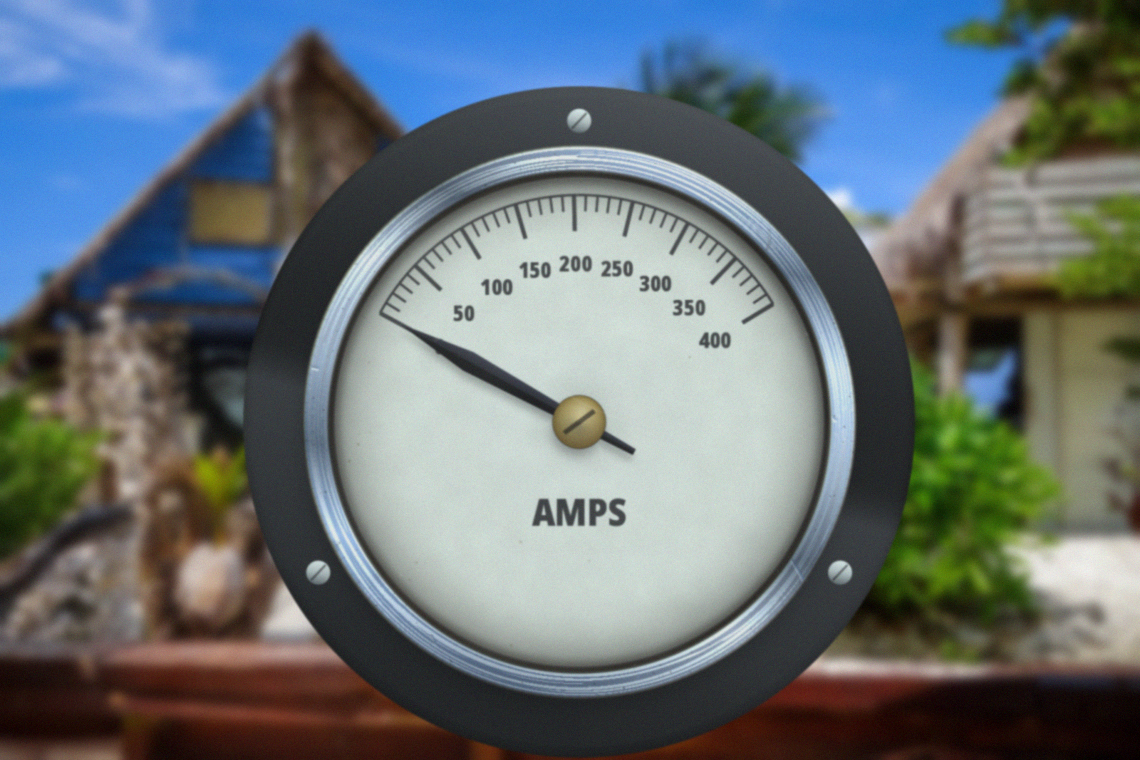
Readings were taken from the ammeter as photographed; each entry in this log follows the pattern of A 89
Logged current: A 0
